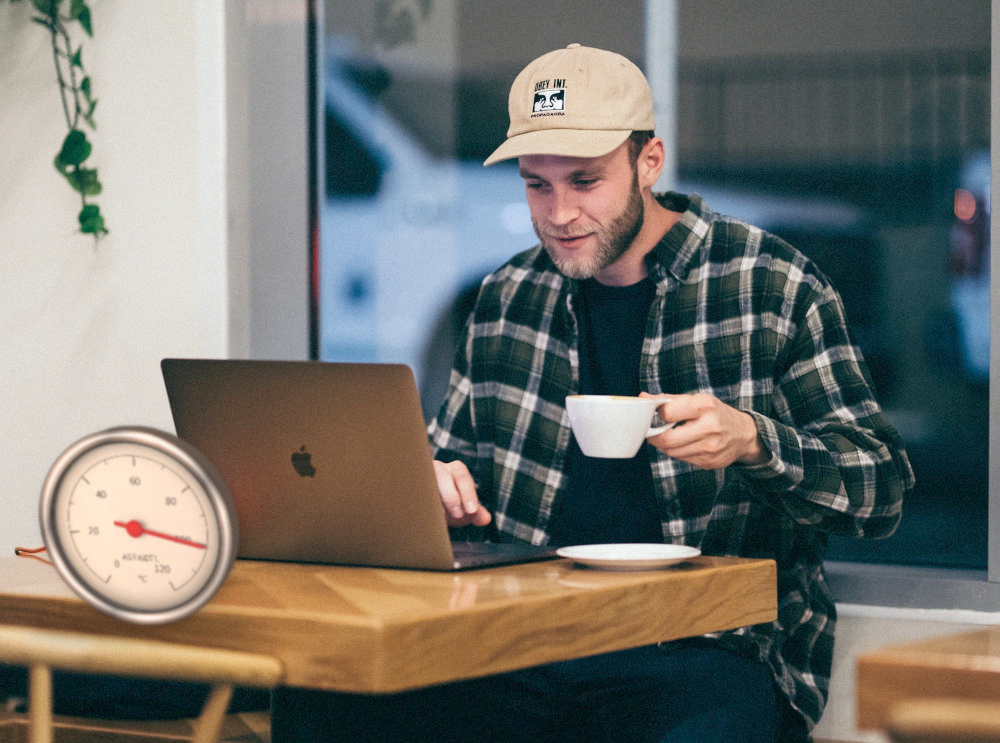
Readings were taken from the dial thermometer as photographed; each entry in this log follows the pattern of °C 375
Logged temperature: °C 100
